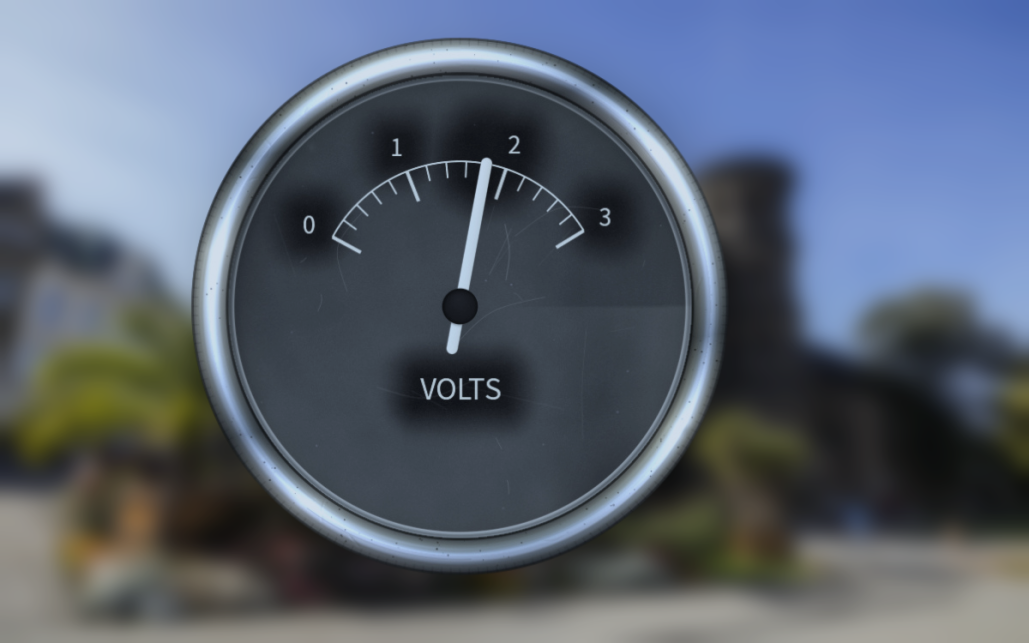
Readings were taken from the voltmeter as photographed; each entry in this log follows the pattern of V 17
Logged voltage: V 1.8
